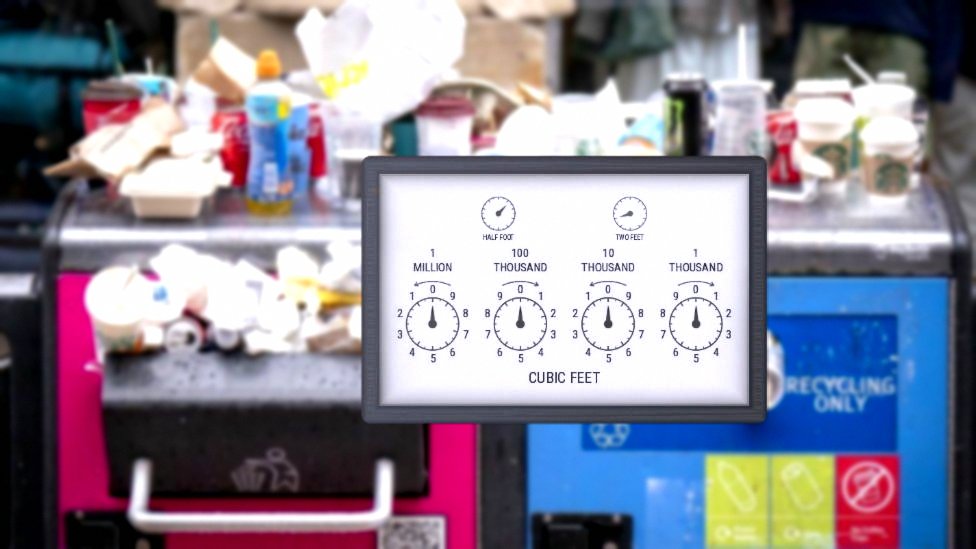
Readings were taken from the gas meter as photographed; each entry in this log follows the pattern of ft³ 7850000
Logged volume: ft³ 0
